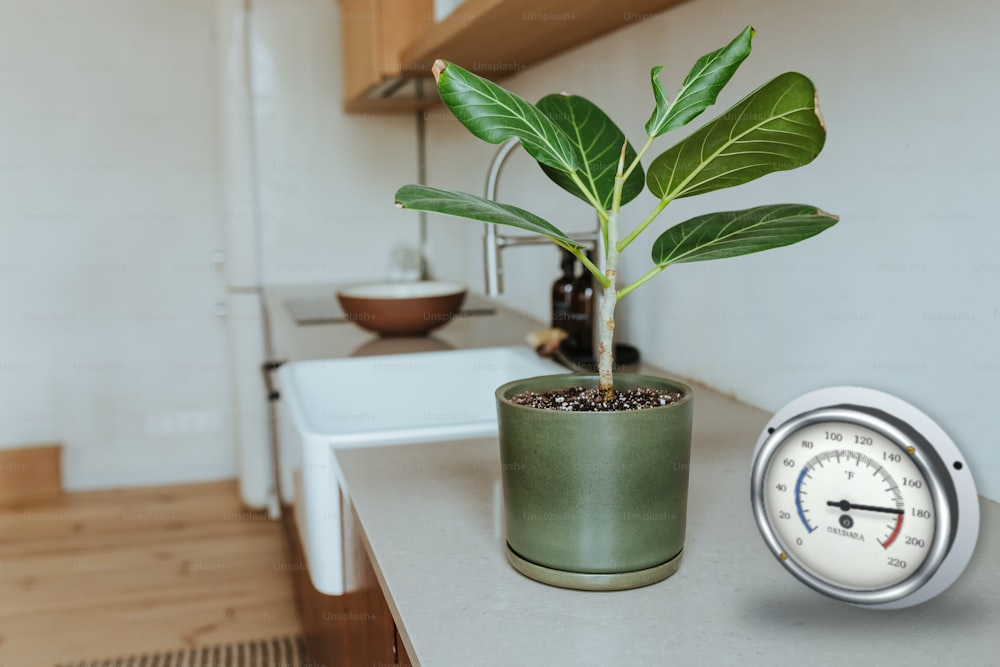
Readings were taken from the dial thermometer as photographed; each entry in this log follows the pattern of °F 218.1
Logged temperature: °F 180
